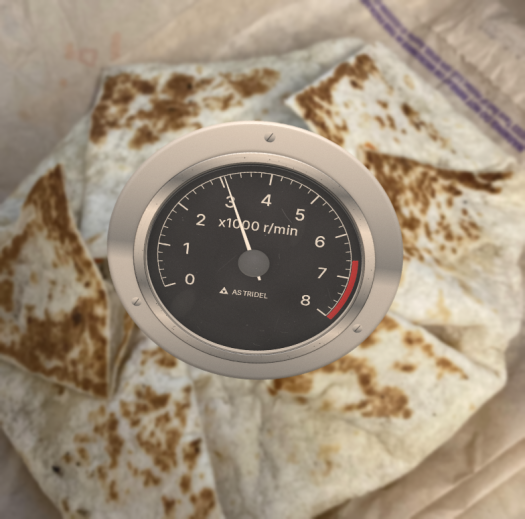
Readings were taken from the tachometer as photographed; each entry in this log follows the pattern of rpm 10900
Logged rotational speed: rpm 3100
